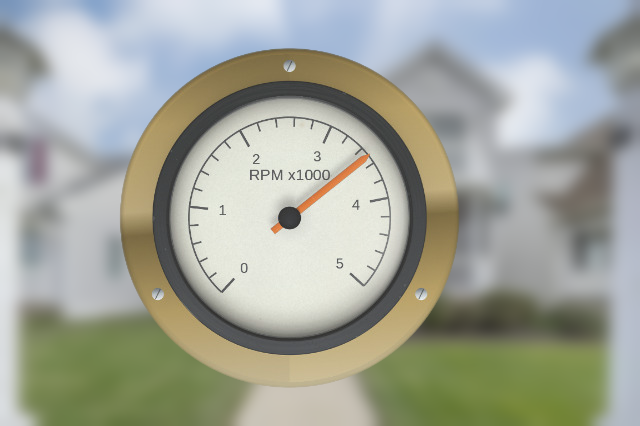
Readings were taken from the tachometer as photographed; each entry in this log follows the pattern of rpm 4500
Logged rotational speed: rpm 3500
